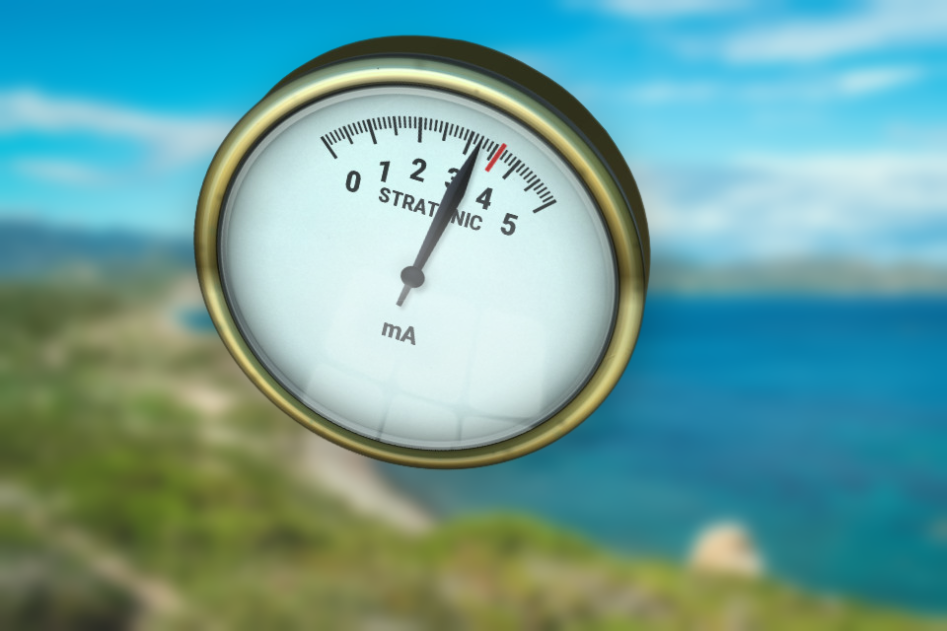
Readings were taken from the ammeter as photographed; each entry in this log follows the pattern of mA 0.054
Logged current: mA 3.2
